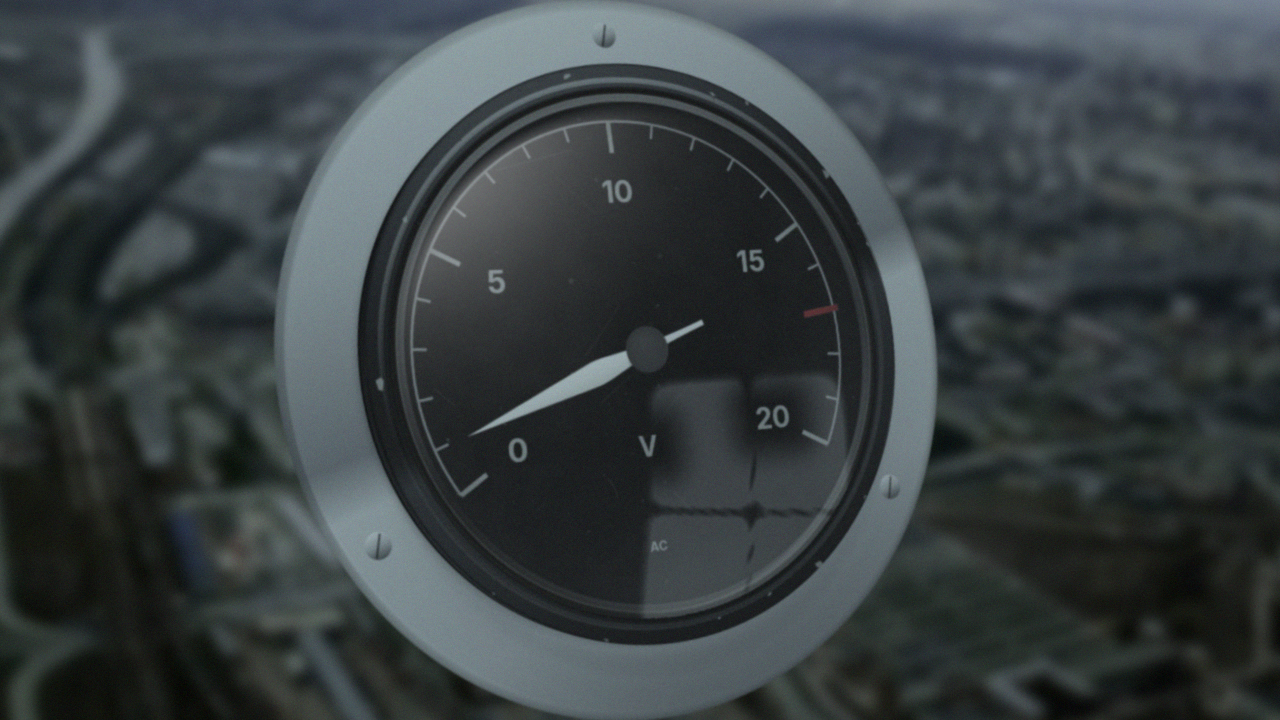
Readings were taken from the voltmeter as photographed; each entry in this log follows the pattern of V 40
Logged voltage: V 1
